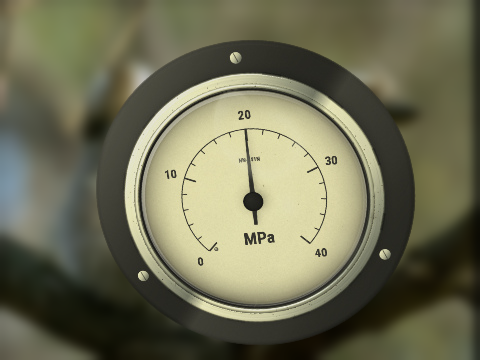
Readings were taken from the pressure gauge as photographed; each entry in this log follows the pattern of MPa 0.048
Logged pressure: MPa 20
